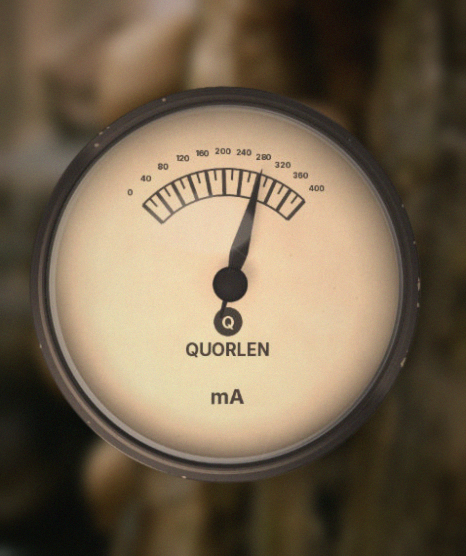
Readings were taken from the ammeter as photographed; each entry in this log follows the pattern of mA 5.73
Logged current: mA 280
